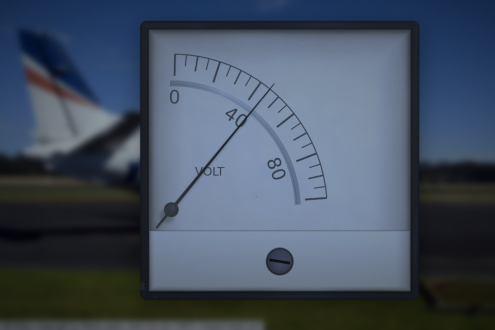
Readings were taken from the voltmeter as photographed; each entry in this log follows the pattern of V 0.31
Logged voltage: V 45
